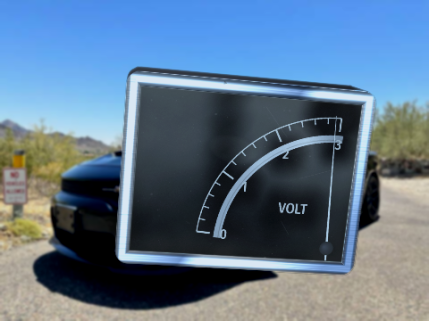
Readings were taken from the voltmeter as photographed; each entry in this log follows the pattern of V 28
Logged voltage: V 2.9
